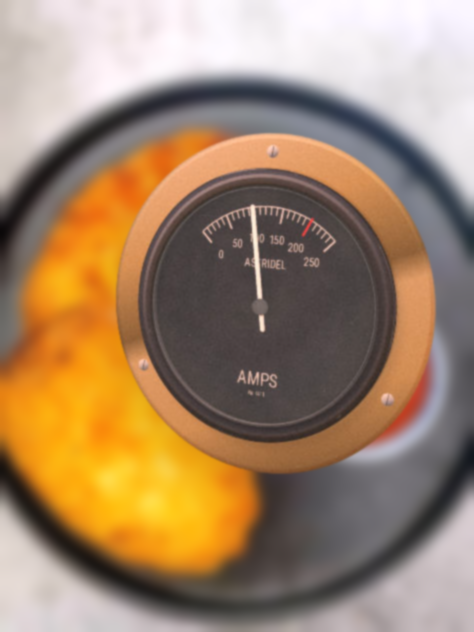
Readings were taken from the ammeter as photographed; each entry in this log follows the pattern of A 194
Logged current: A 100
